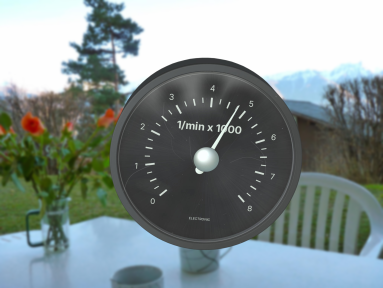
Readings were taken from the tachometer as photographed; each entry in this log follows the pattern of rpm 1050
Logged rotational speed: rpm 4750
